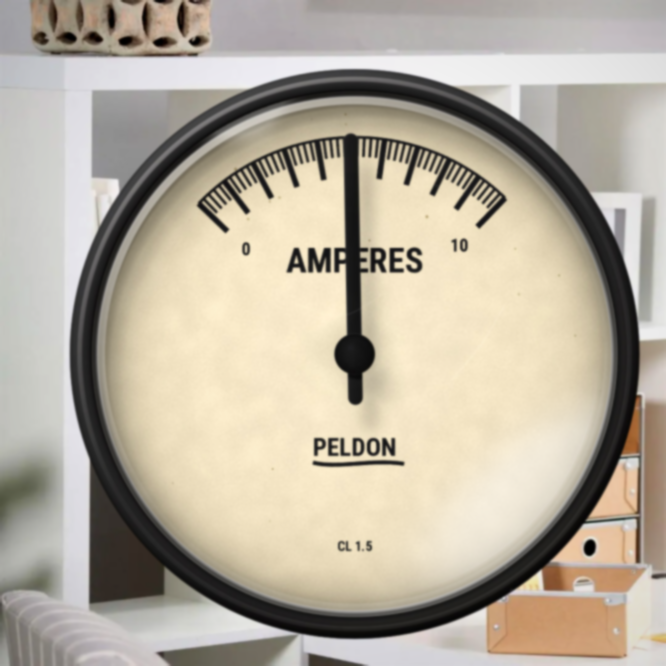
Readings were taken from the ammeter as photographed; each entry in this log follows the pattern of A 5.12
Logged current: A 5
